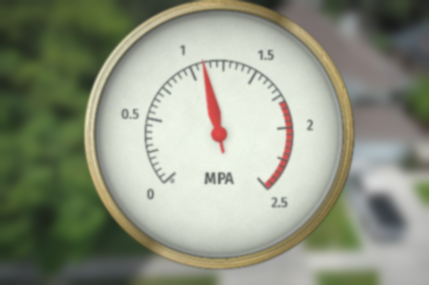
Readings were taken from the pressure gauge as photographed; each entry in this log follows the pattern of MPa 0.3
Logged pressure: MPa 1.1
